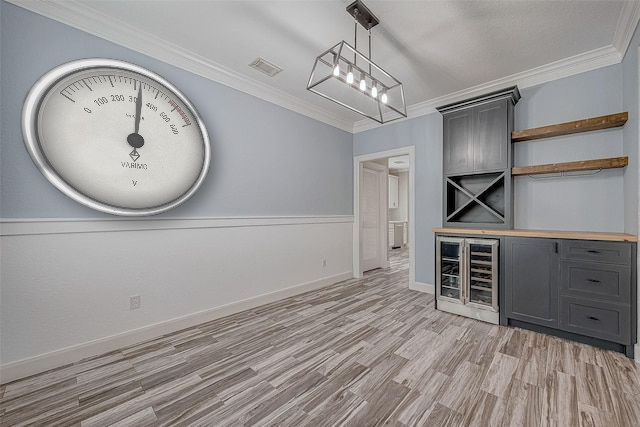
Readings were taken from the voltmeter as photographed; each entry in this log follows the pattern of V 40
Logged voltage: V 320
